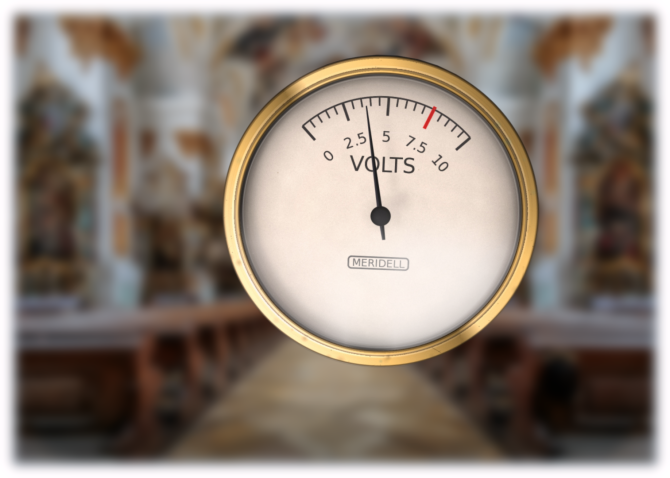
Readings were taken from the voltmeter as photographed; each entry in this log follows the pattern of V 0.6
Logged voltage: V 3.75
